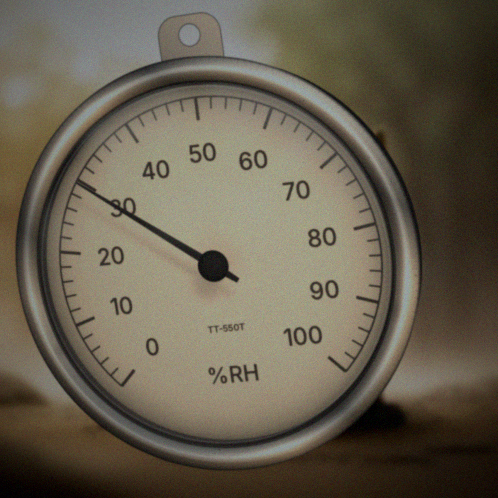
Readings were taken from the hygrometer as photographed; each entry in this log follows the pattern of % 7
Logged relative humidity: % 30
